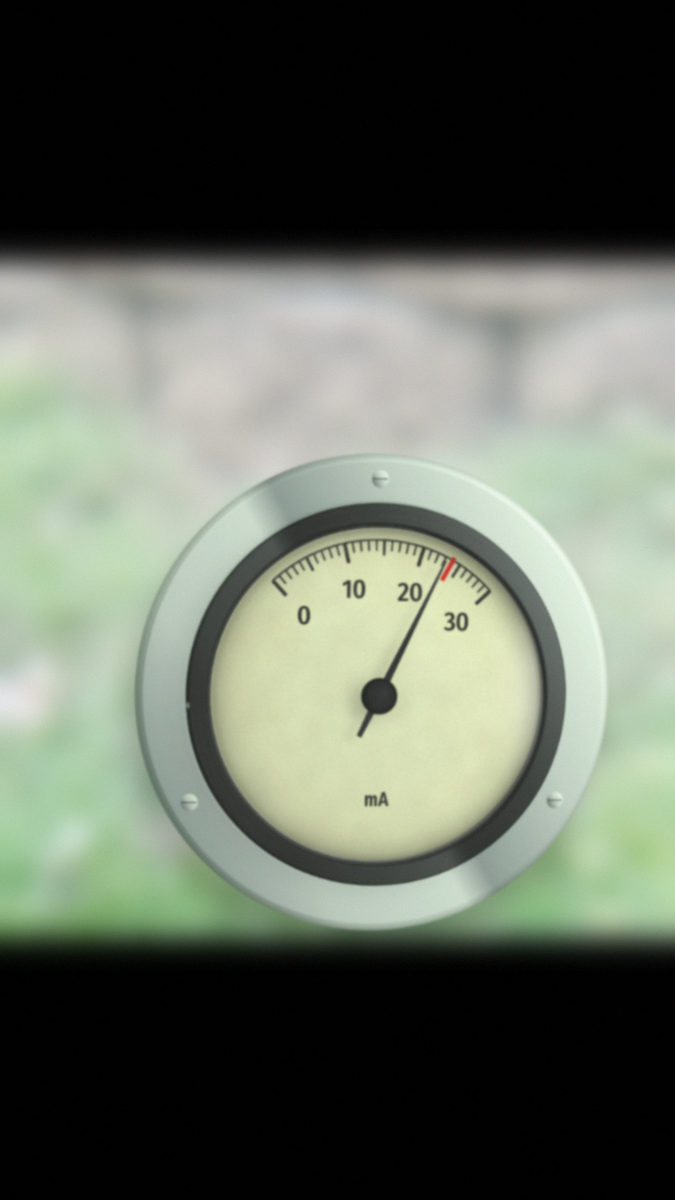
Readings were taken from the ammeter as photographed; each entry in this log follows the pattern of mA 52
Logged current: mA 23
